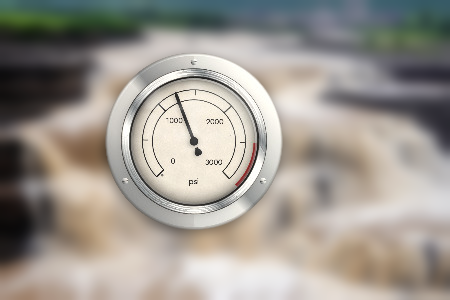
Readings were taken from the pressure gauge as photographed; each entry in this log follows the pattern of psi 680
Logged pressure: psi 1250
